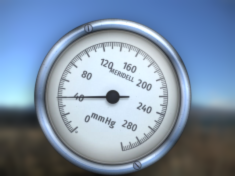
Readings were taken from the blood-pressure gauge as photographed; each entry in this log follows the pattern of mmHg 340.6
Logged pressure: mmHg 40
